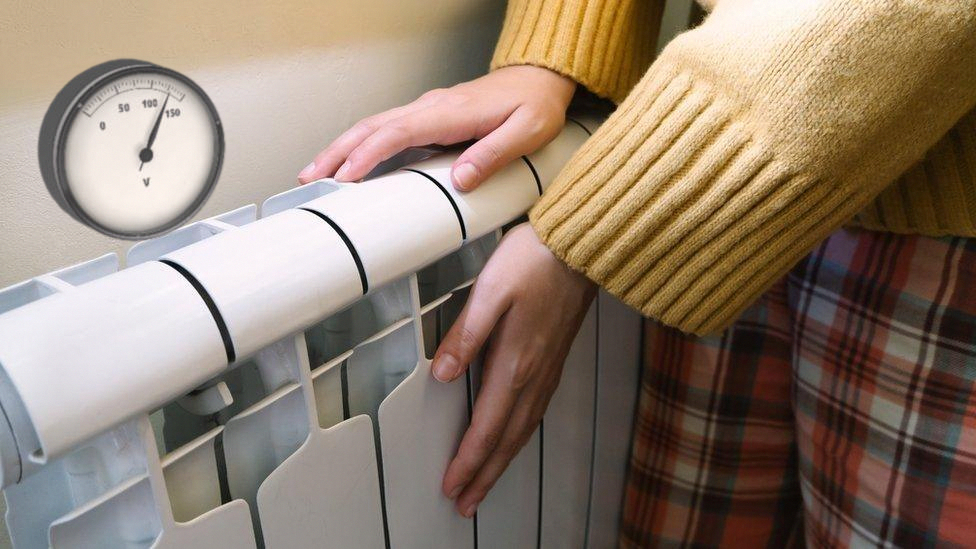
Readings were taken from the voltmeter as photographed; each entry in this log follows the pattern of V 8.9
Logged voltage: V 125
